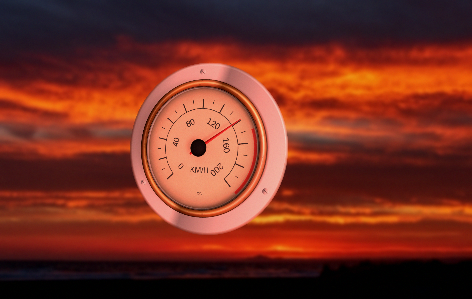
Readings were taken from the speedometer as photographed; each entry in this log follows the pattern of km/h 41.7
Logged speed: km/h 140
